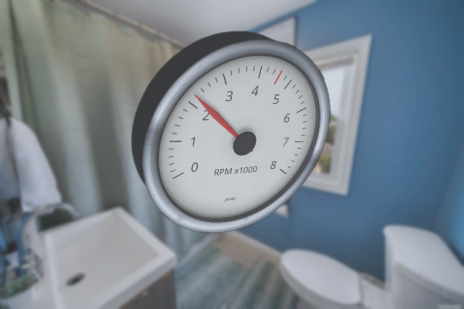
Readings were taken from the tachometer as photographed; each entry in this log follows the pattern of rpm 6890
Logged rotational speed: rpm 2200
